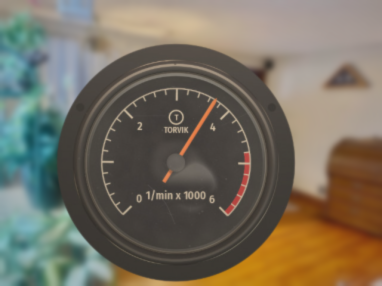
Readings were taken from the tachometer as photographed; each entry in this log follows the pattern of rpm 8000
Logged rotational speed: rpm 3700
